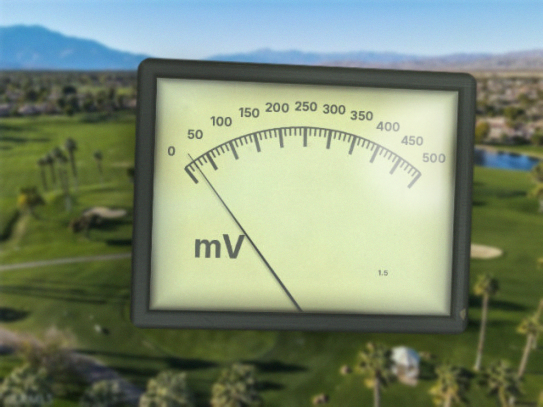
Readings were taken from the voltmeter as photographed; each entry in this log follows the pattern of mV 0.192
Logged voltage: mV 20
